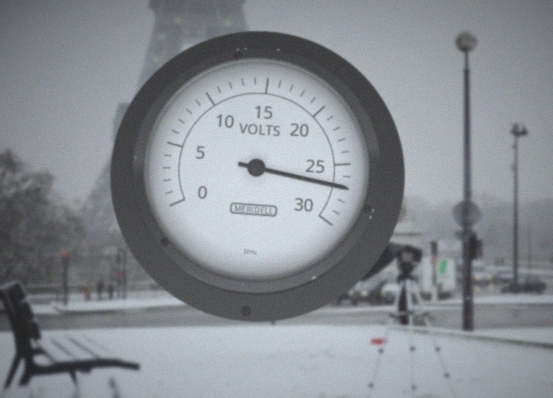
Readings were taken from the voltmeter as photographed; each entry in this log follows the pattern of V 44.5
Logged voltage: V 27
